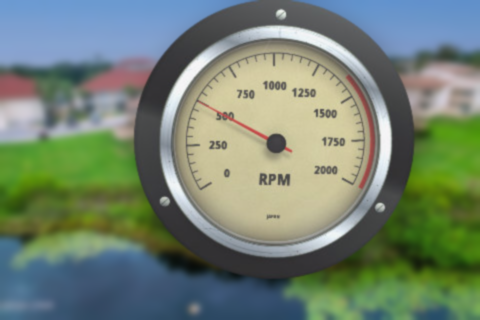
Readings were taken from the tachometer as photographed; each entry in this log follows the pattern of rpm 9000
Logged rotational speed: rpm 500
